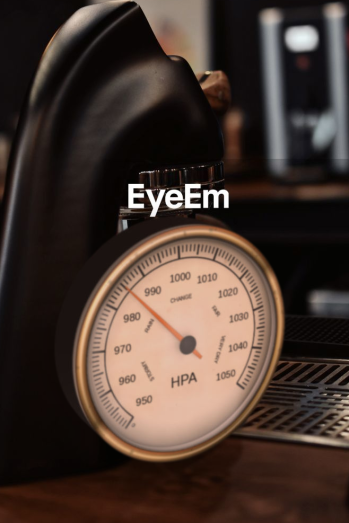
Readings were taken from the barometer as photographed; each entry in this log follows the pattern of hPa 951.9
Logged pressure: hPa 985
